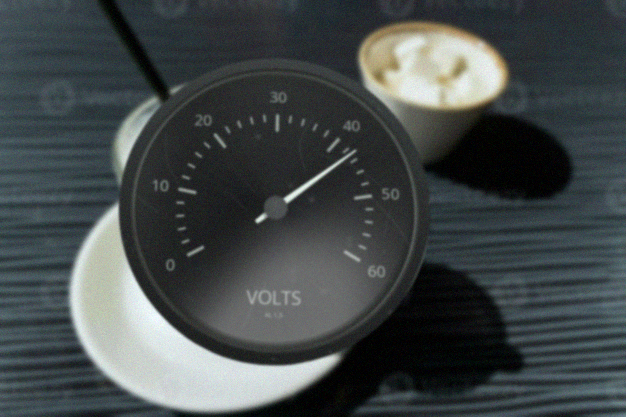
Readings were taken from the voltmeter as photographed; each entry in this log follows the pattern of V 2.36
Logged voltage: V 43
